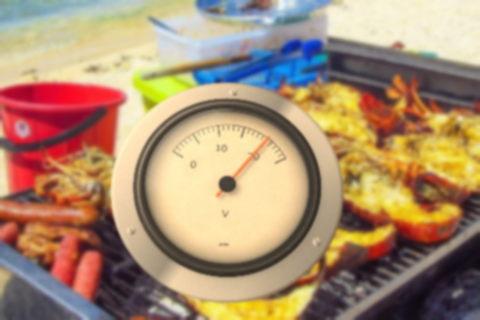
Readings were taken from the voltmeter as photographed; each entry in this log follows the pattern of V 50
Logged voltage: V 20
